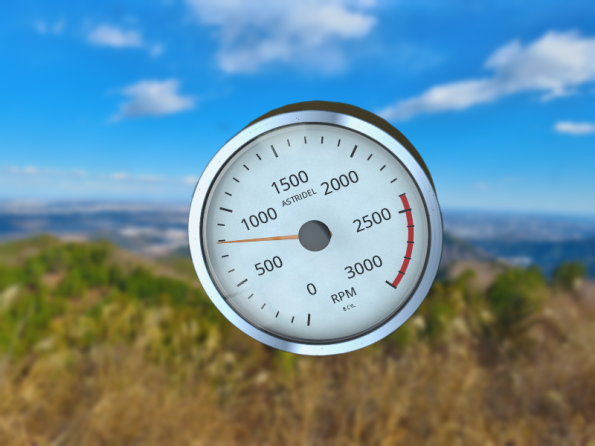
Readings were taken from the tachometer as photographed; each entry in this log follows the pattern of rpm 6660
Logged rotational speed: rpm 800
